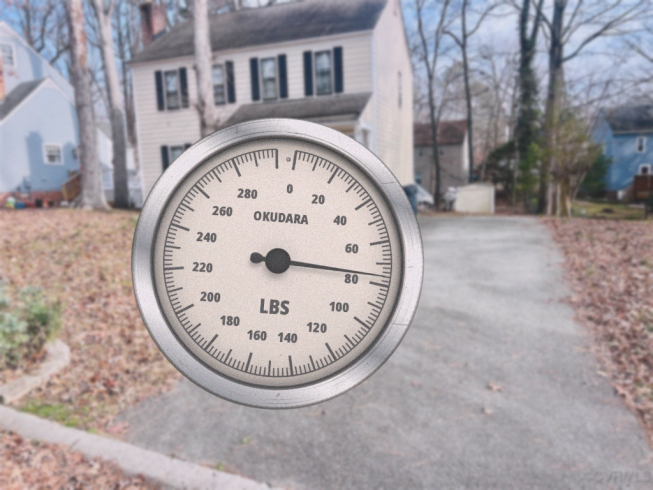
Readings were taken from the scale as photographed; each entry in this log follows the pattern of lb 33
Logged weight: lb 76
